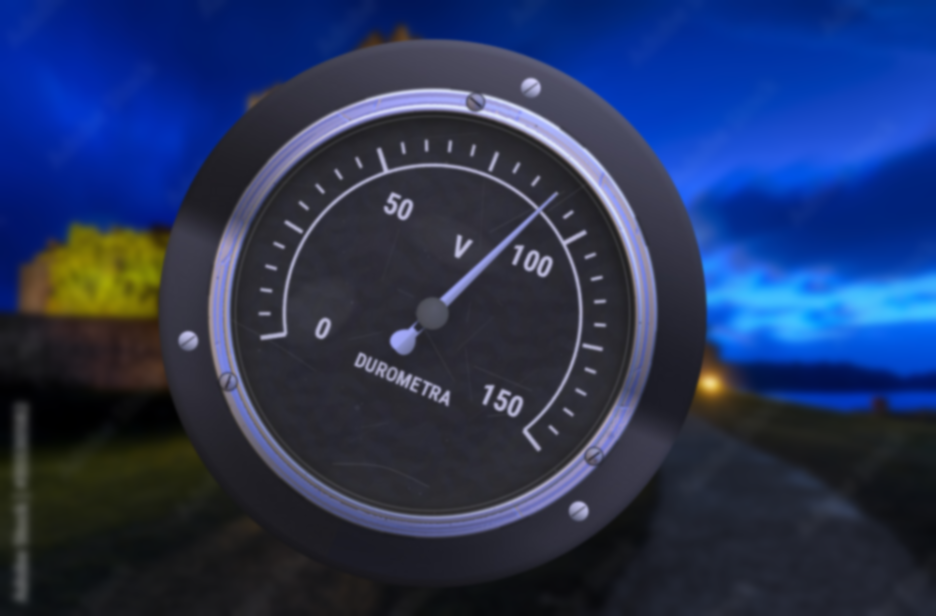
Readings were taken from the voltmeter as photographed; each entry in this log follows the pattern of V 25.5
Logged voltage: V 90
